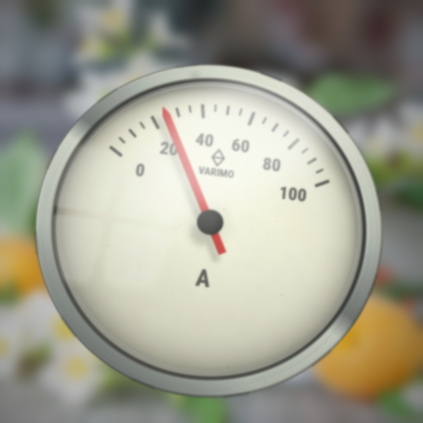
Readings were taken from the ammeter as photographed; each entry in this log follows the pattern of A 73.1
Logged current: A 25
